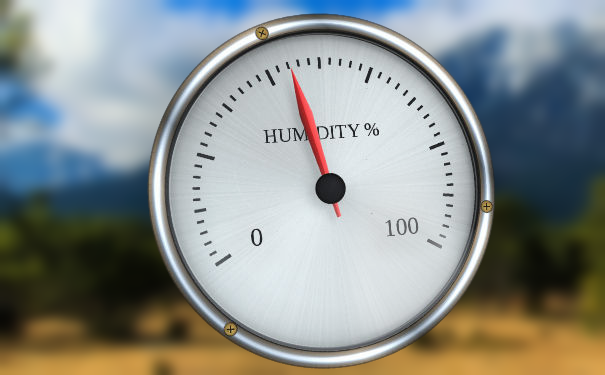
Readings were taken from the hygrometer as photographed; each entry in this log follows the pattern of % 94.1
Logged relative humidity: % 44
